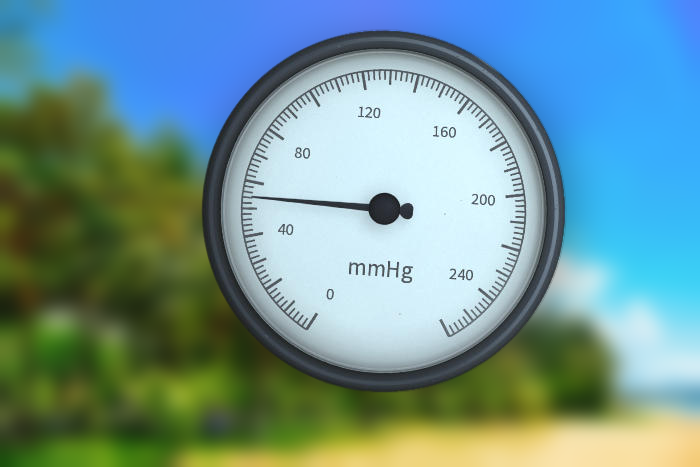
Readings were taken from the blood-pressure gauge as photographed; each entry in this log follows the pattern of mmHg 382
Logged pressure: mmHg 54
